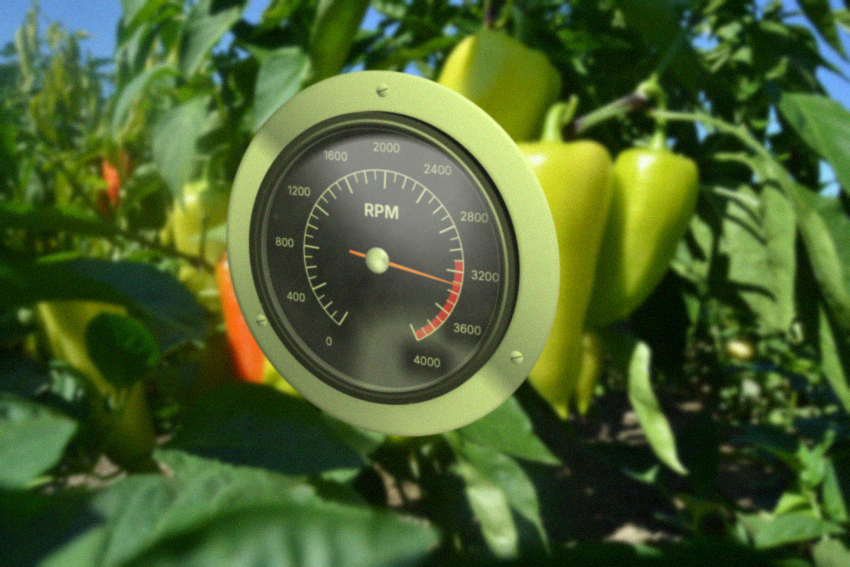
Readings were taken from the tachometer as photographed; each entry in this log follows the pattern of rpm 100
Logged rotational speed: rpm 3300
